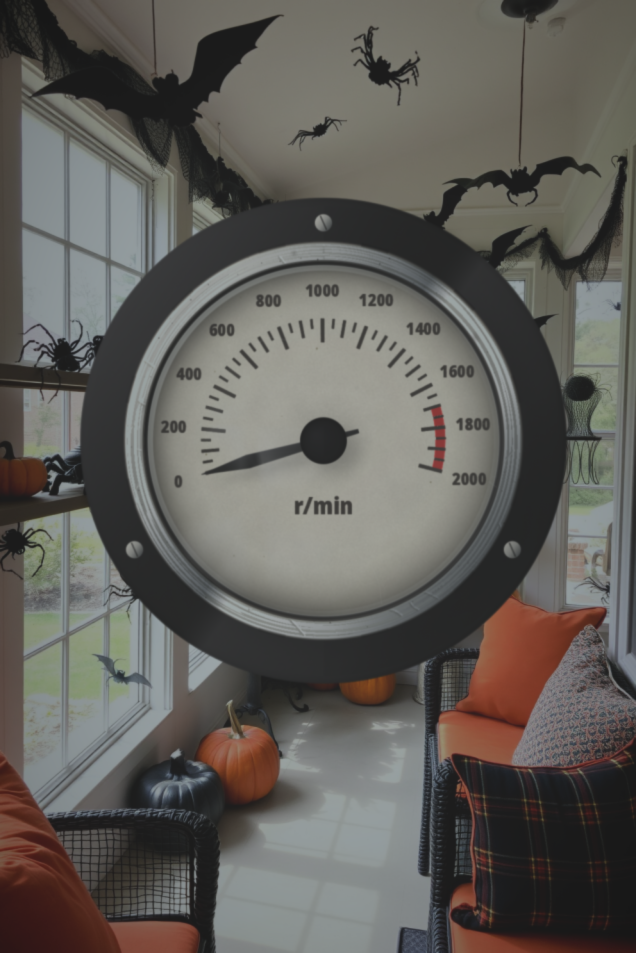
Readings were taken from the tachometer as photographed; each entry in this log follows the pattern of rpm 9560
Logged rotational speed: rpm 0
